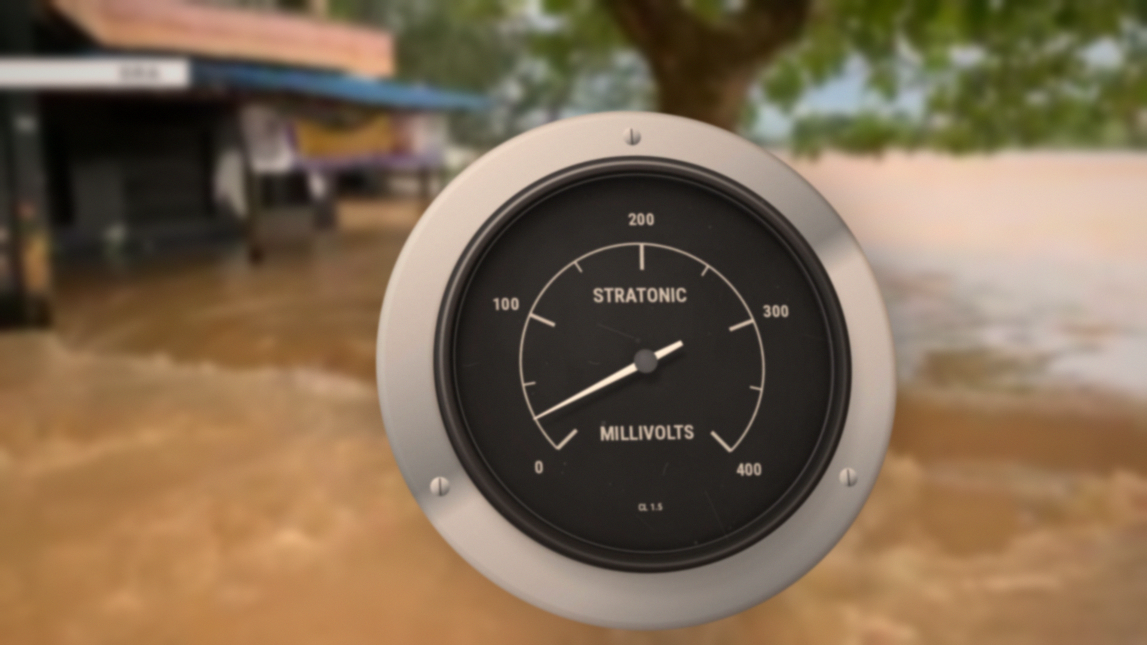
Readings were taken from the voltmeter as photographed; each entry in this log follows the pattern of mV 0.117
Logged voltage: mV 25
